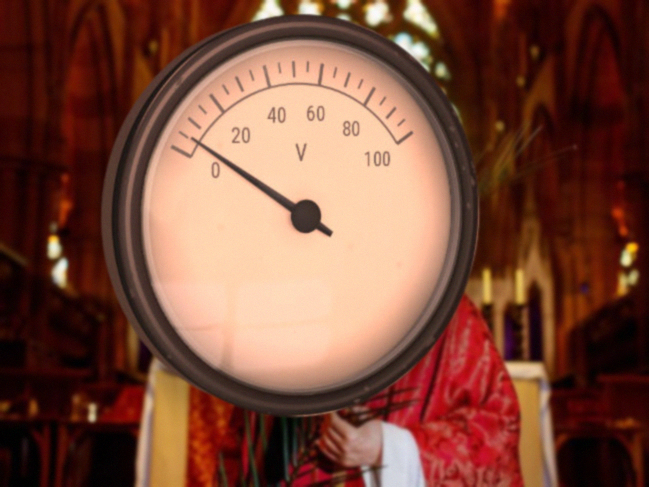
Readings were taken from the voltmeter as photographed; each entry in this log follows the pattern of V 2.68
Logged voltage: V 5
